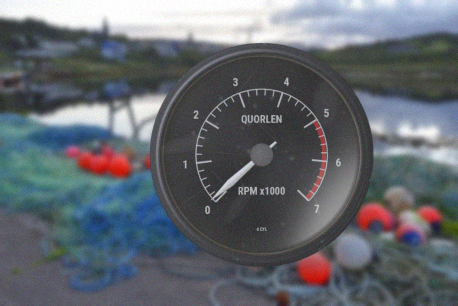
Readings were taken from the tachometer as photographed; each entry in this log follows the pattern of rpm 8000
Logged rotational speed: rpm 100
